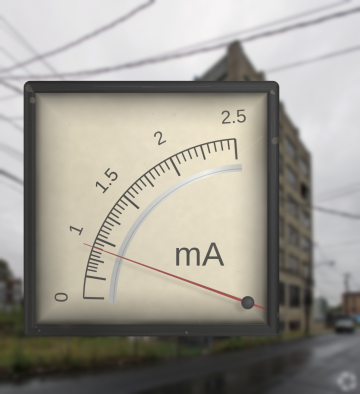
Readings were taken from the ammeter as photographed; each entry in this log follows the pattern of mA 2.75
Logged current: mA 0.9
